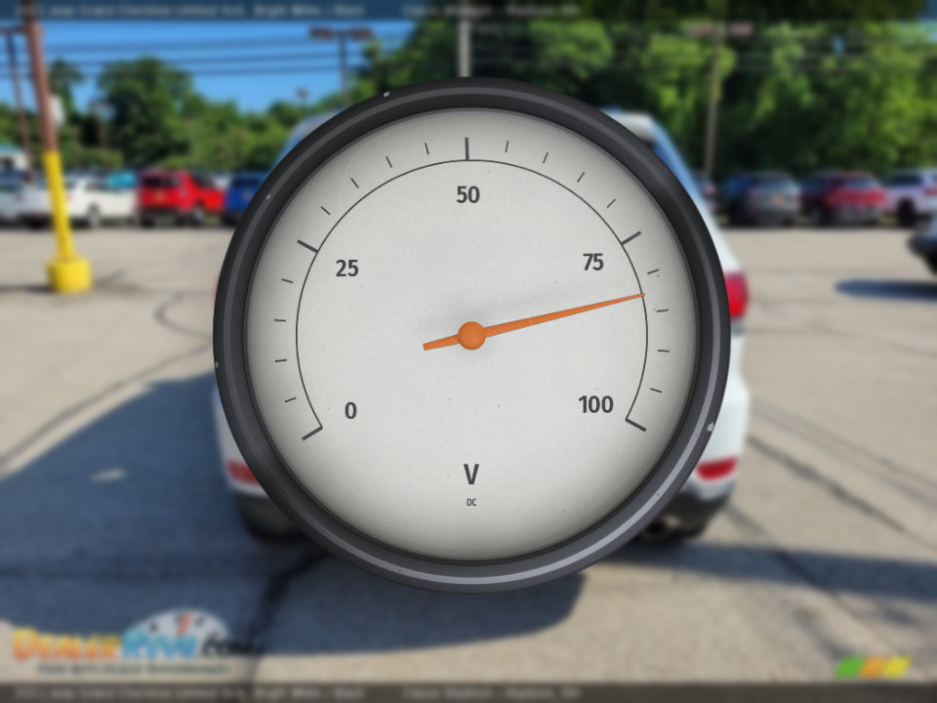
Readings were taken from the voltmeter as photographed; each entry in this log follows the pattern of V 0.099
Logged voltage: V 82.5
